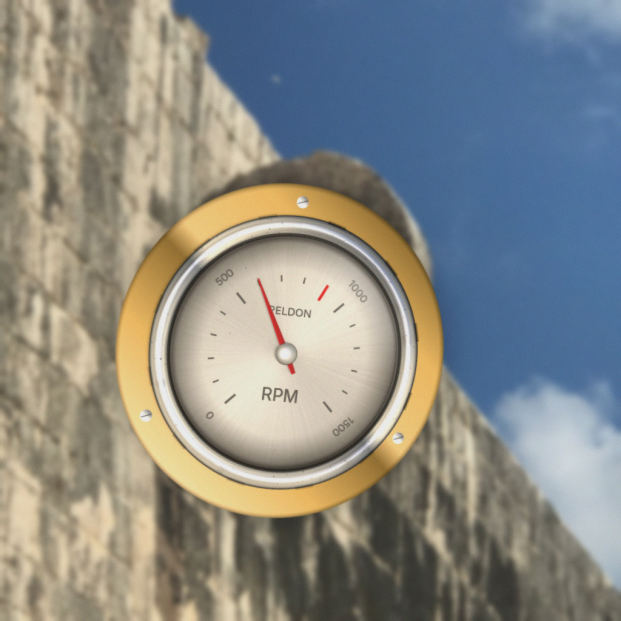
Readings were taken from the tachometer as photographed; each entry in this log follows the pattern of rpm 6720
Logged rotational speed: rpm 600
